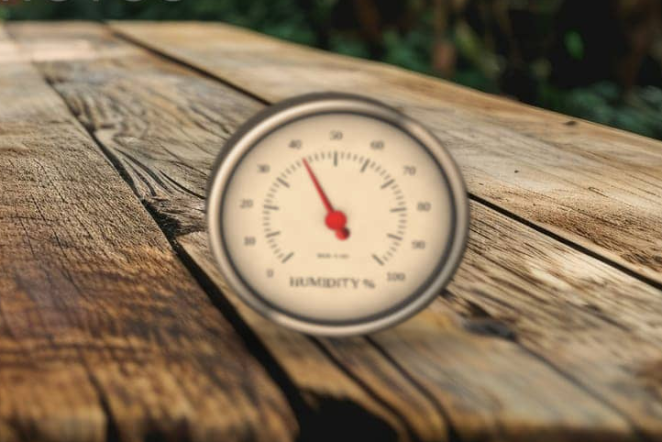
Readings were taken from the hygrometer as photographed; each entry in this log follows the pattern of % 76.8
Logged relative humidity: % 40
